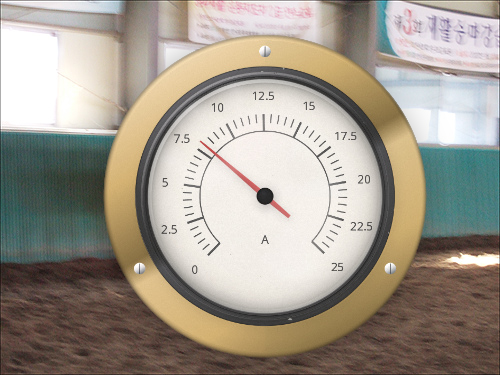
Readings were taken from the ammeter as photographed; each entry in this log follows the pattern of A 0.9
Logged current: A 8
